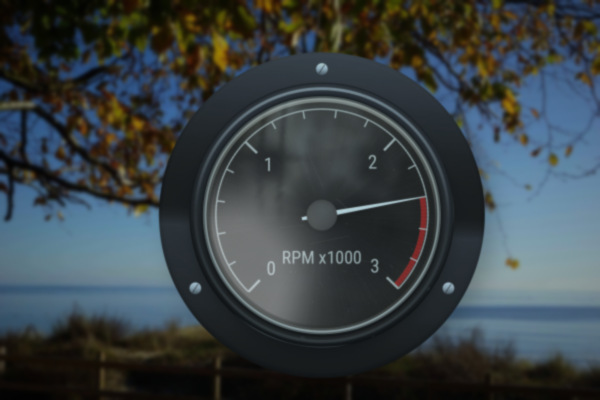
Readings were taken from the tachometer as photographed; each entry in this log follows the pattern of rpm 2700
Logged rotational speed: rpm 2400
